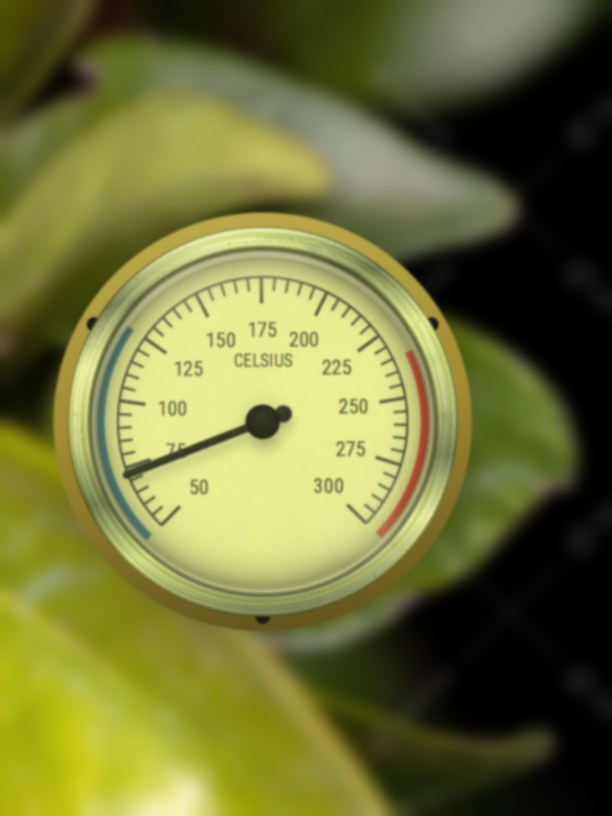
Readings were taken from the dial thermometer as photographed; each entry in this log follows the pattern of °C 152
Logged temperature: °C 72.5
